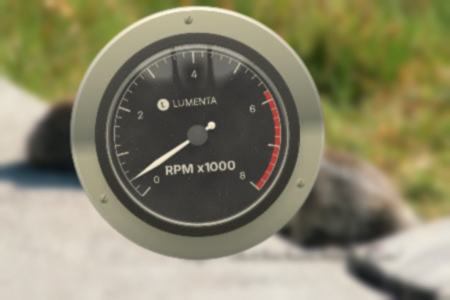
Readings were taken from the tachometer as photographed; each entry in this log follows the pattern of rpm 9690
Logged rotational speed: rpm 400
